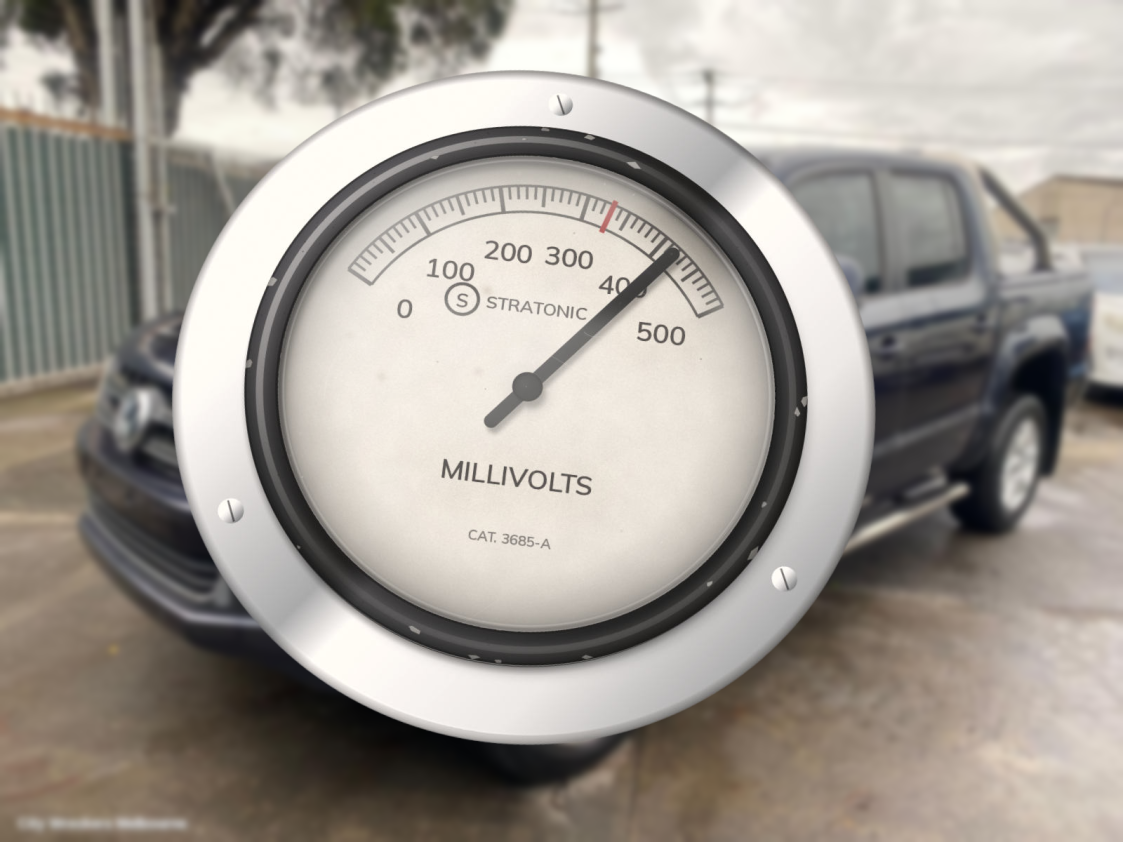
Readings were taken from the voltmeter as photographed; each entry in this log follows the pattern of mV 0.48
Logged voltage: mV 420
